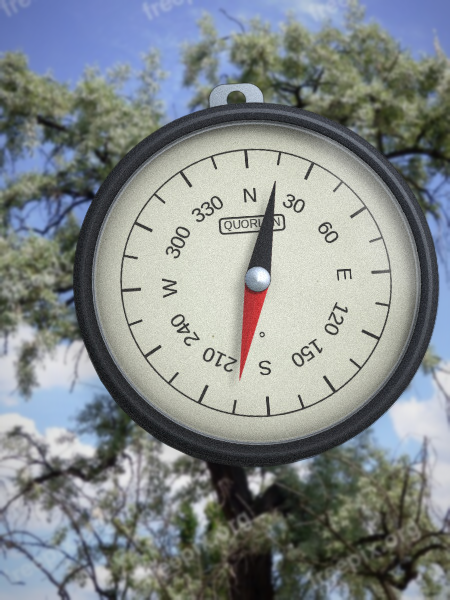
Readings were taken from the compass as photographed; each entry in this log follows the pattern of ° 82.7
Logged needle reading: ° 195
